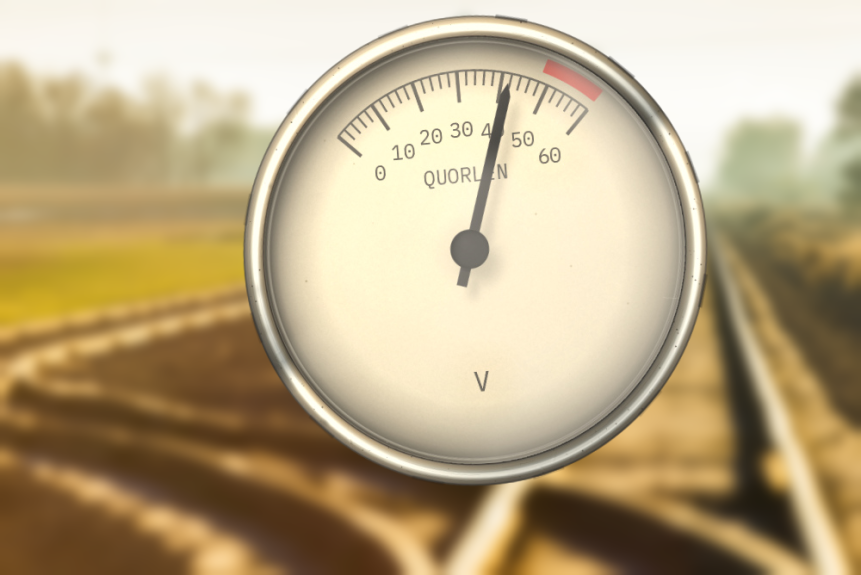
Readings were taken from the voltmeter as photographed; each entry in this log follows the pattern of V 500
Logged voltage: V 42
